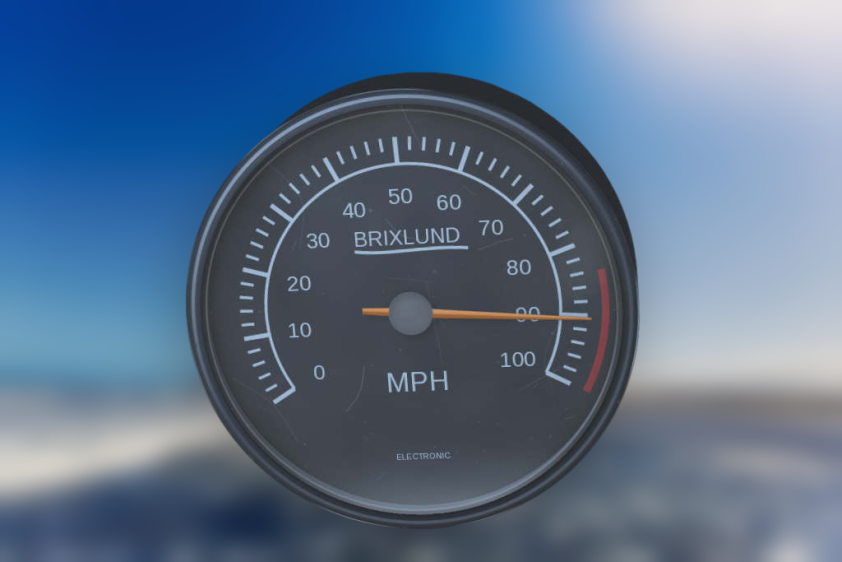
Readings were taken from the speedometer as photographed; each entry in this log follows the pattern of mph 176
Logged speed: mph 90
